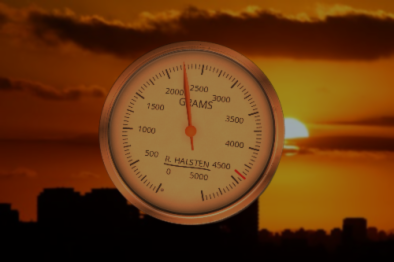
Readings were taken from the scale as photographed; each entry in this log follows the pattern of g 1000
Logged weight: g 2250
